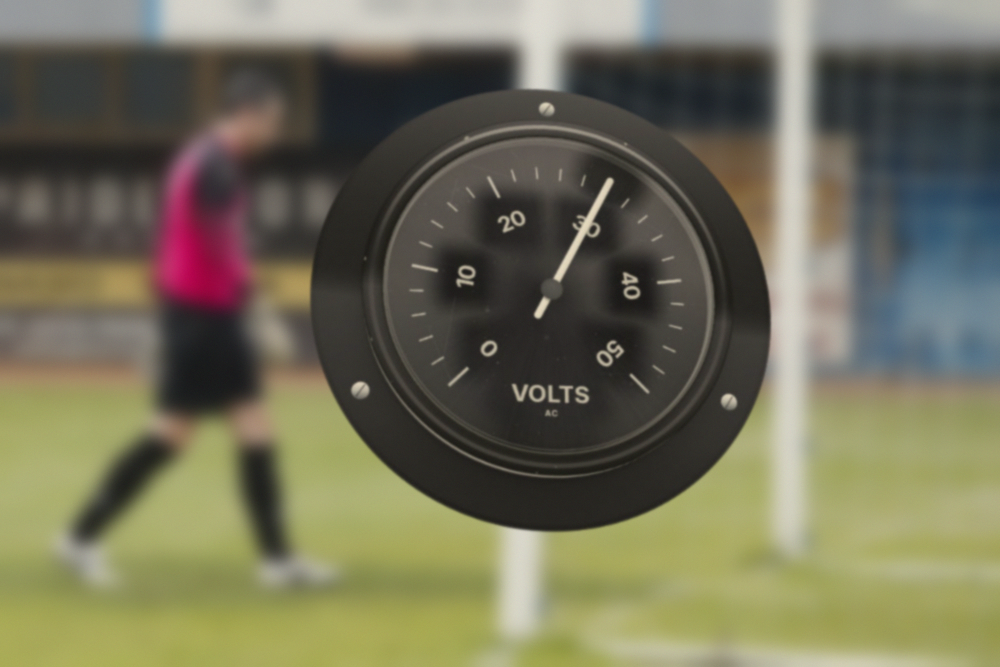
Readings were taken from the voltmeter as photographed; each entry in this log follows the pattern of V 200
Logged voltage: V 30
